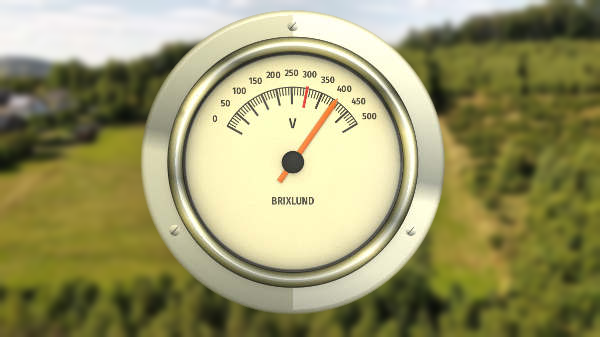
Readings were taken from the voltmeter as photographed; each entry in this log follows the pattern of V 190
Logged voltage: V 400
